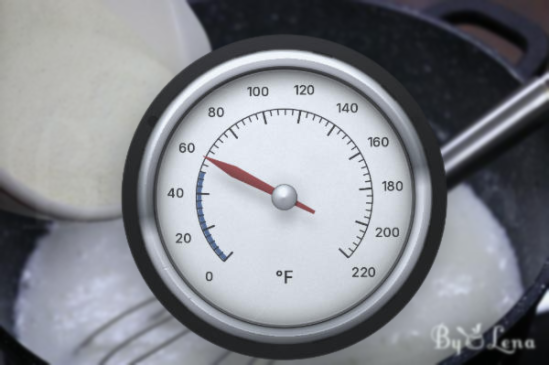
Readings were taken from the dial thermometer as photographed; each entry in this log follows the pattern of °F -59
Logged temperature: °F 60
